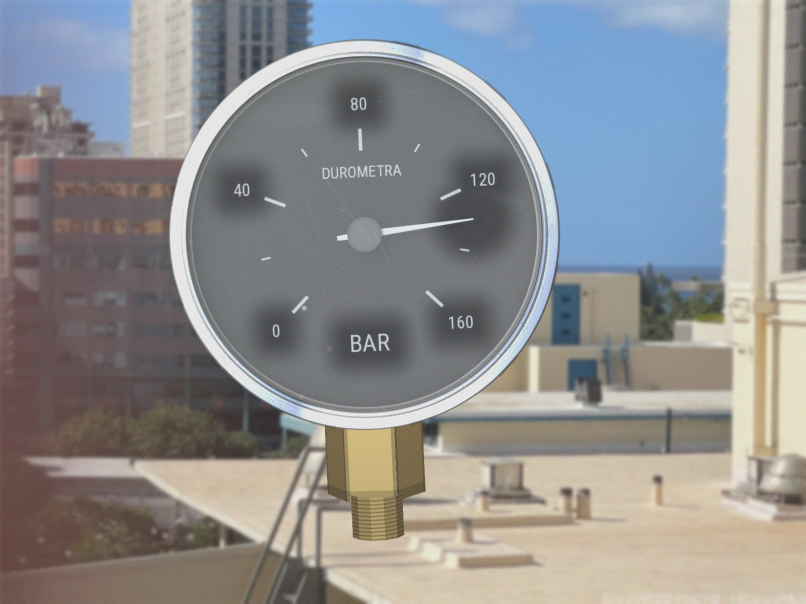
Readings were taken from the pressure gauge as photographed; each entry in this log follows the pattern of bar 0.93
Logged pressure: bar 130
